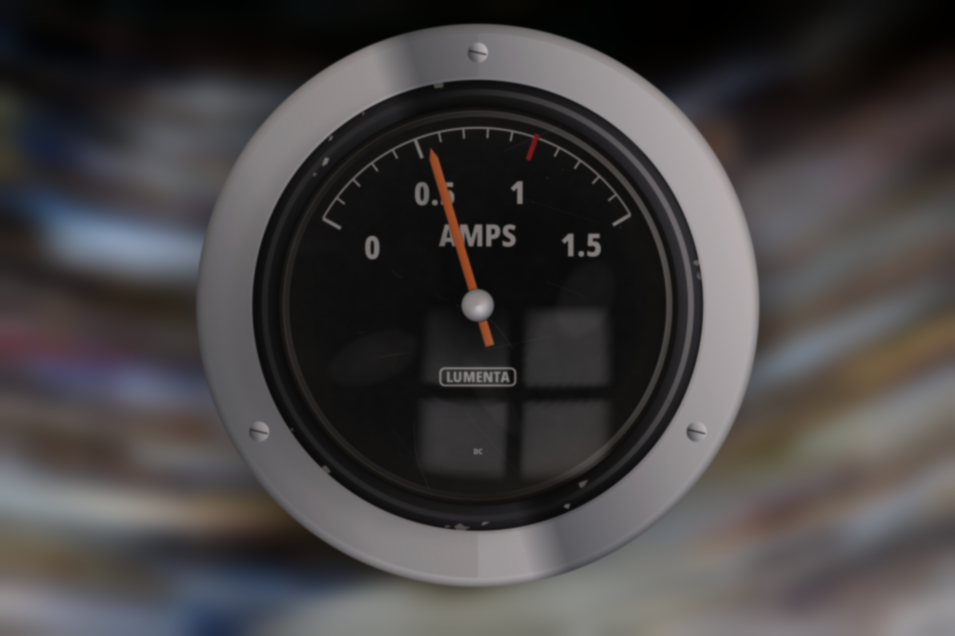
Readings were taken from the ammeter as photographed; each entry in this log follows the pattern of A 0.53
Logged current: A 0.55
